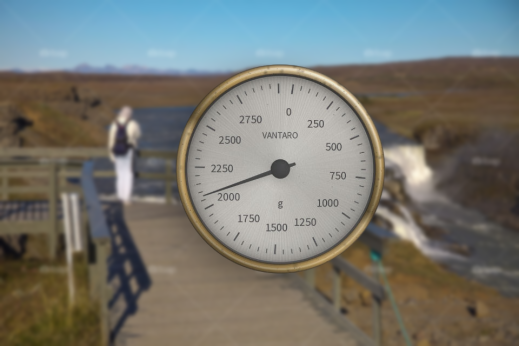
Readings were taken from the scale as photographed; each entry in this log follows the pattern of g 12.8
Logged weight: g 2075
